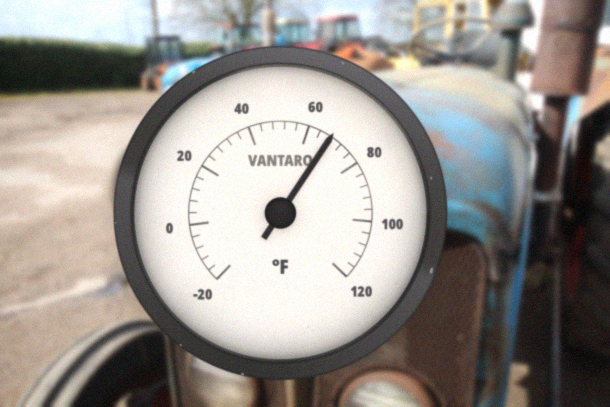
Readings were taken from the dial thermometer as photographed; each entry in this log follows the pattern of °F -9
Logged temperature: °F 68
